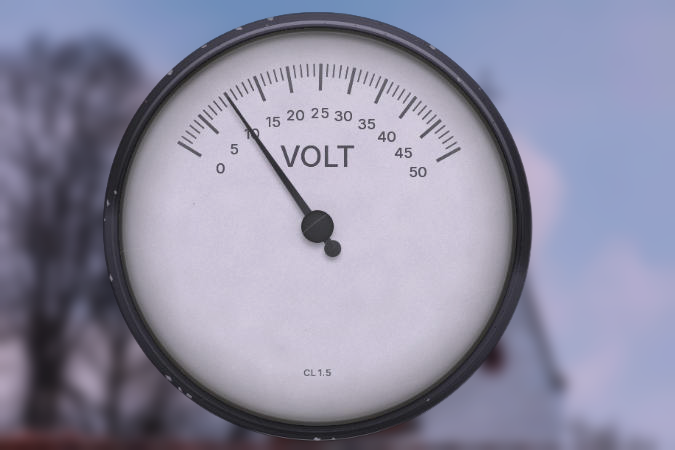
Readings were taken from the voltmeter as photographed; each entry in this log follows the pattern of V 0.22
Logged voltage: V 10
